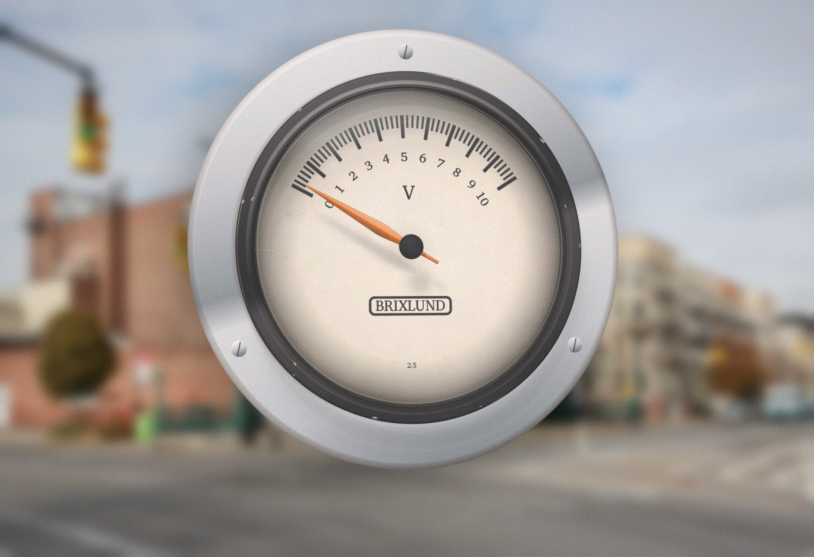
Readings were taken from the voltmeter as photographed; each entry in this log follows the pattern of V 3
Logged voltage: V 0.2
